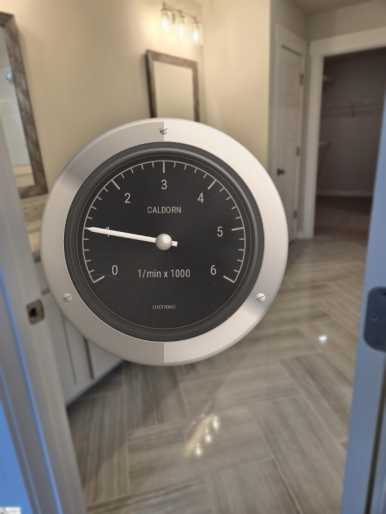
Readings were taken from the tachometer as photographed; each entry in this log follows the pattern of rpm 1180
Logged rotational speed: rpm 1000
